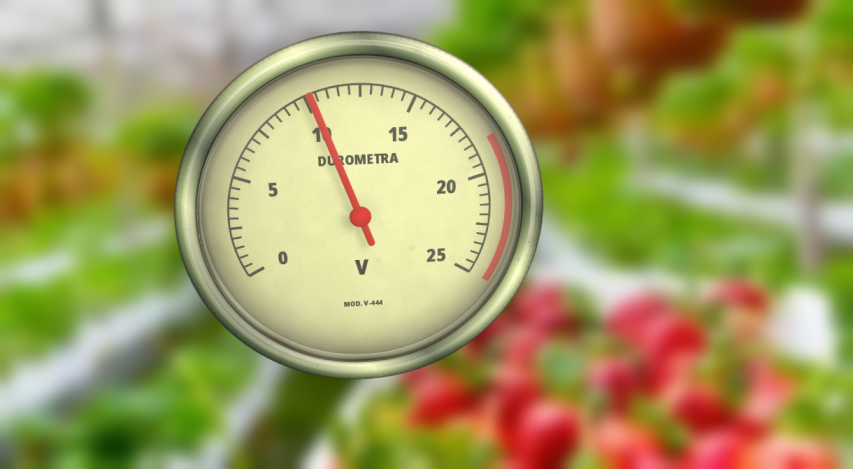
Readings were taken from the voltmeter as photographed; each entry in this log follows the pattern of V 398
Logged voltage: V 10.25
